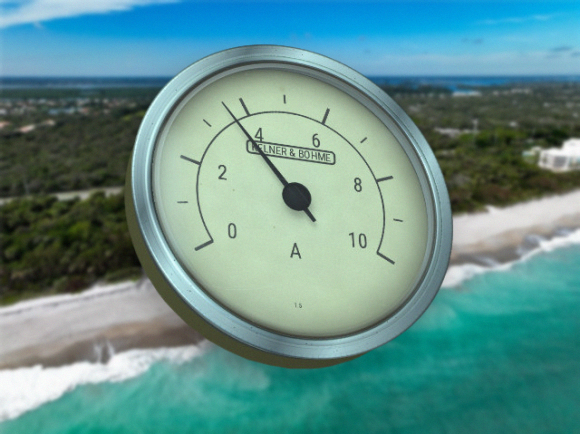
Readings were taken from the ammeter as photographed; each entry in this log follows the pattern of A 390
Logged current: A 3.5
